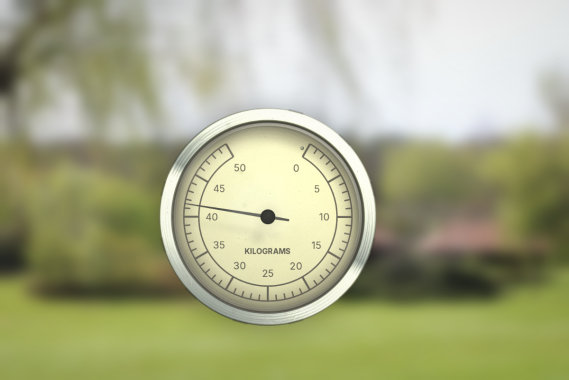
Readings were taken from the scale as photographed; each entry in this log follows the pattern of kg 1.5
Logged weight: kg 41.5
